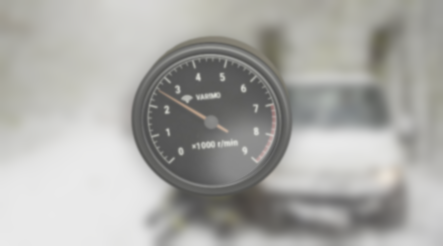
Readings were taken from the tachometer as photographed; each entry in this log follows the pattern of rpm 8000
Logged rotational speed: rpm 2600
